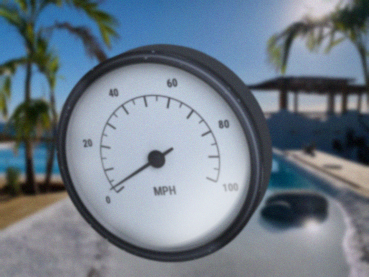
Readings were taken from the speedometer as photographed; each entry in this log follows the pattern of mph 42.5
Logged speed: mph 2.5
